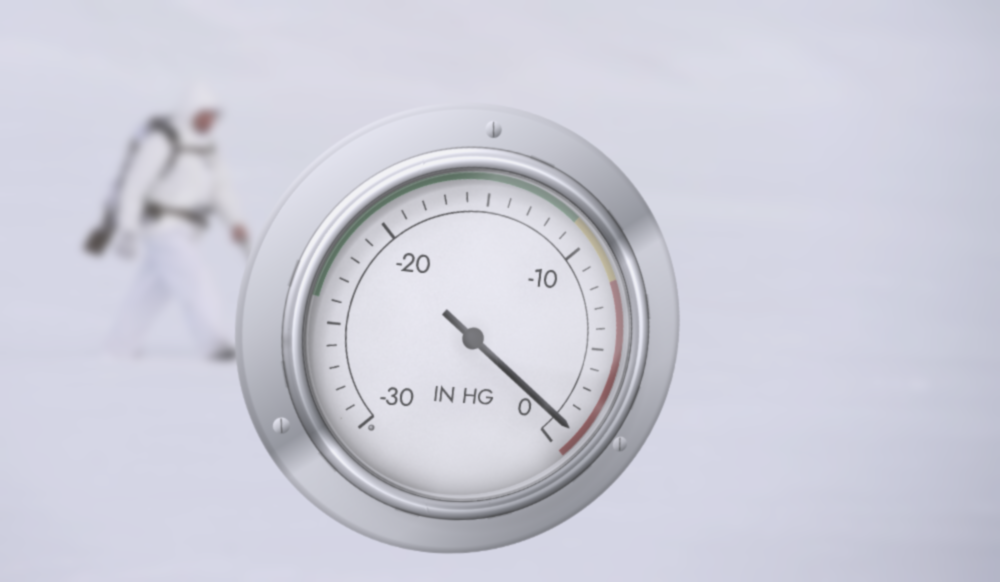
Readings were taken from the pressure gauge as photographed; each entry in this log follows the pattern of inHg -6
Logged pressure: inHg -1
